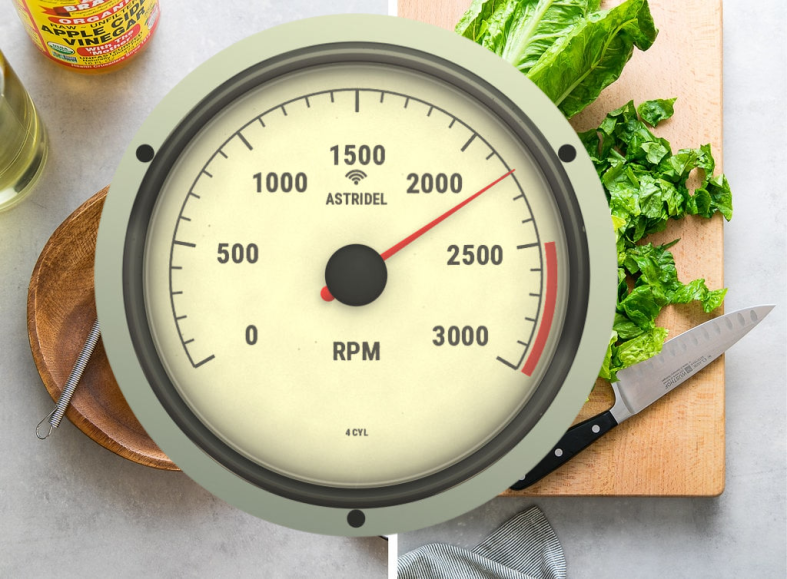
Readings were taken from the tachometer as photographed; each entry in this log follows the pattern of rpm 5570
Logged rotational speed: rpm 2200
